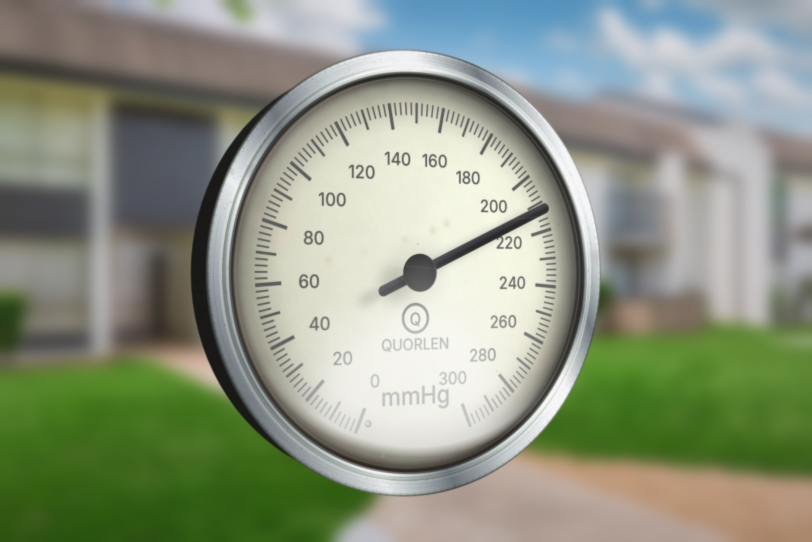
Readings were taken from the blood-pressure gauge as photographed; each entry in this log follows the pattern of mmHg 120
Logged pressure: mmHg 212
